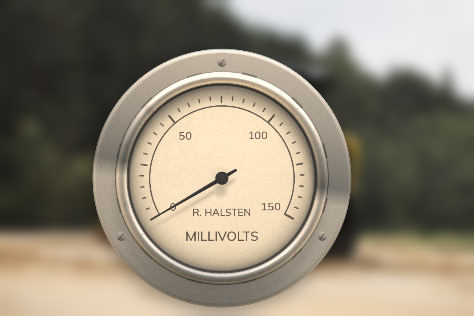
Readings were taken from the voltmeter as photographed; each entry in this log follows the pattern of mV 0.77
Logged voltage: mV 0
